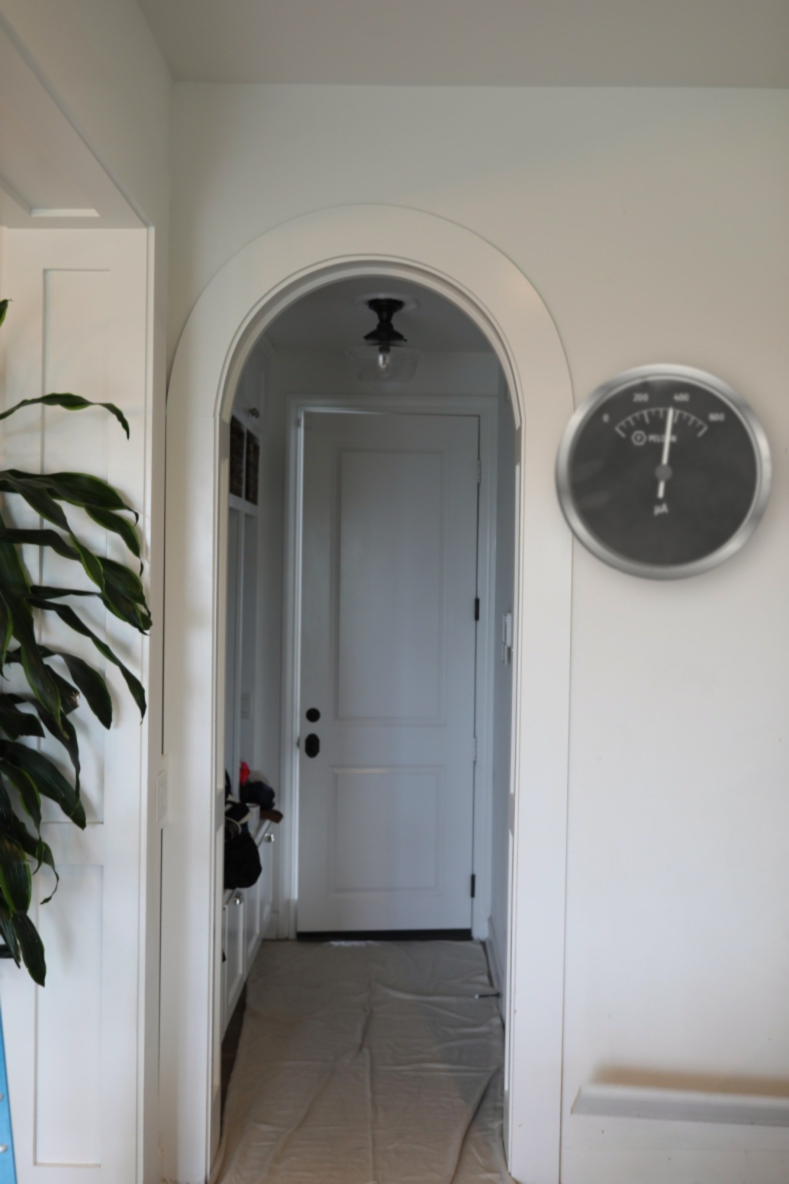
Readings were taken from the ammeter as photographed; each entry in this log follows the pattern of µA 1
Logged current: µA 350
